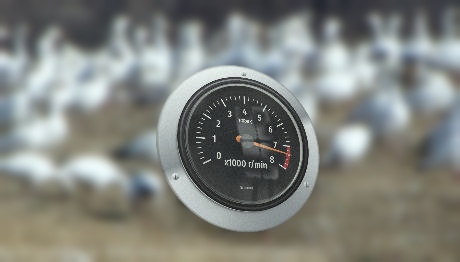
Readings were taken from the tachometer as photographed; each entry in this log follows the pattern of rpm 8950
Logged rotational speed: rpm 7400
